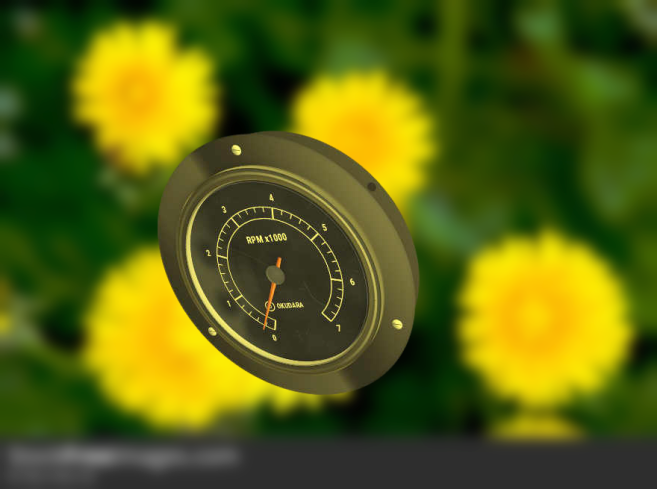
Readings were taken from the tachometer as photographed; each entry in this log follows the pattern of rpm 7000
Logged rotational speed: rpm 200
